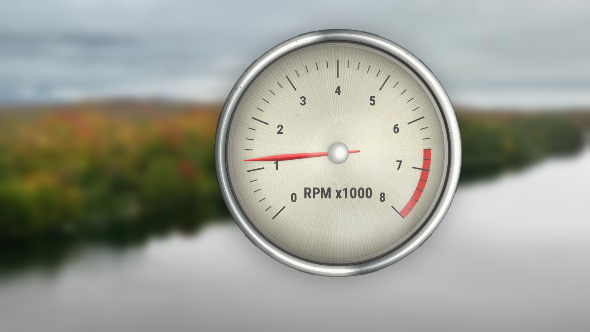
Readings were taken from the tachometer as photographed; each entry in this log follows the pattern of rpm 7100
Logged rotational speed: rpm 1200
